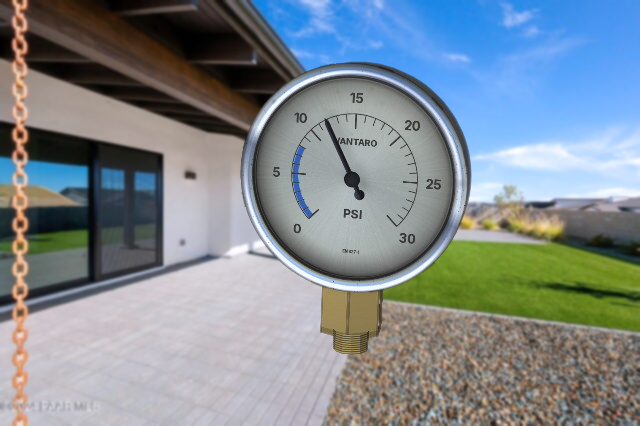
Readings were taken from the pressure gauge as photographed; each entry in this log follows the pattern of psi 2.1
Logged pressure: psi 12
